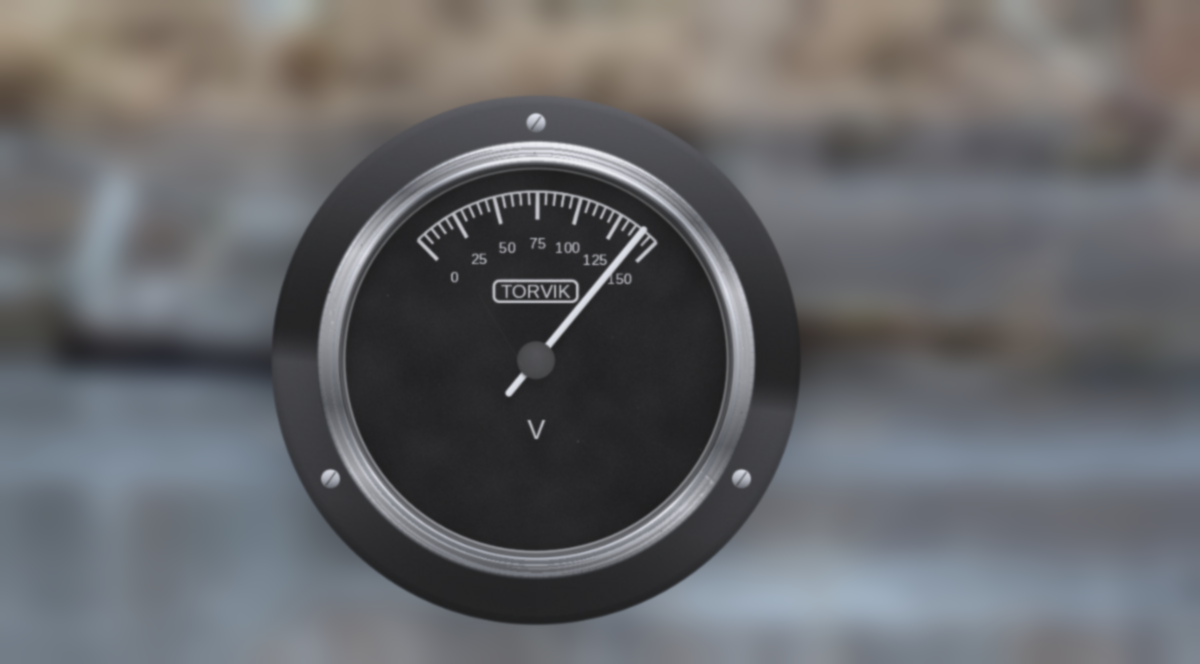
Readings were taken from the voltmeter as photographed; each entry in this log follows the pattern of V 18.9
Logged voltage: V 140
